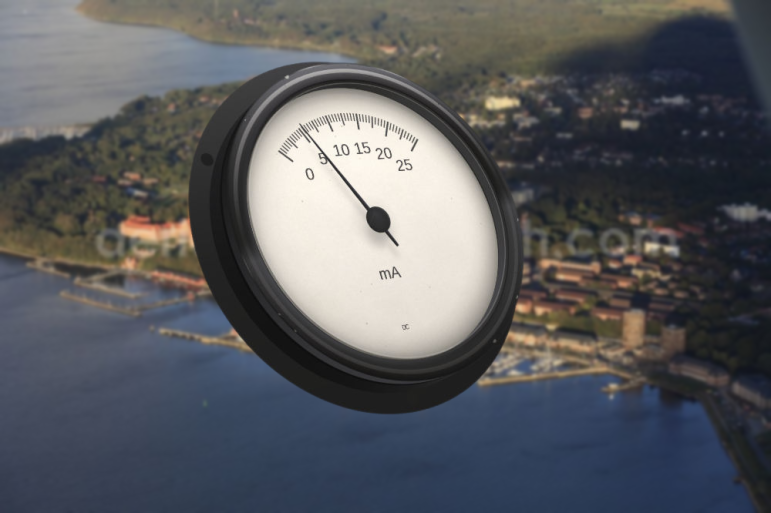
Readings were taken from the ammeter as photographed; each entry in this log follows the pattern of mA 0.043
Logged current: mA 5
